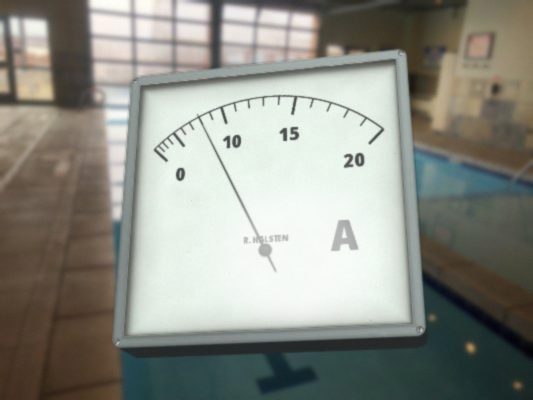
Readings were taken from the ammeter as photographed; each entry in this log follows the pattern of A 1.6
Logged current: A 8
